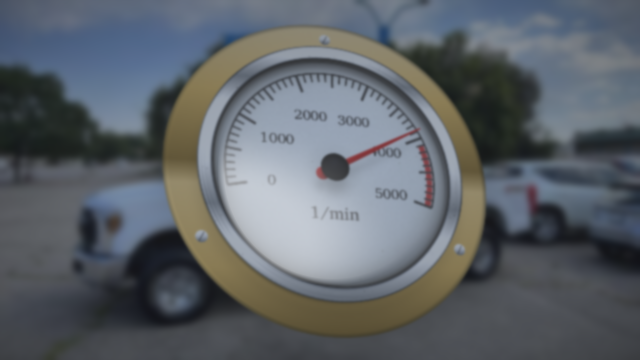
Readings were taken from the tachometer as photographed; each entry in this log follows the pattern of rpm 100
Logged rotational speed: rpm 3900
